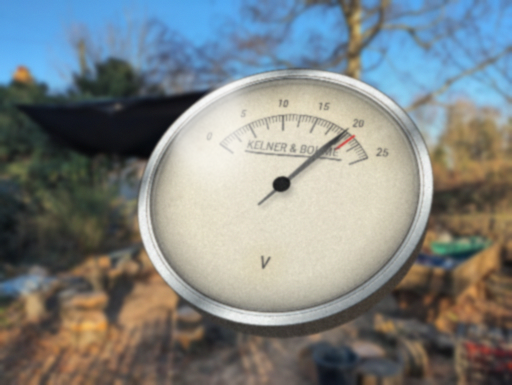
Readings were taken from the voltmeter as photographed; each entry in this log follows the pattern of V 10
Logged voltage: V 20
